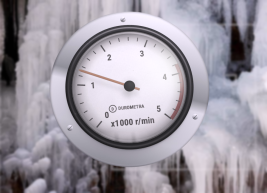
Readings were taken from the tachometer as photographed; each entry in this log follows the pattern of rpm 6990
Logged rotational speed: rpm 1300
